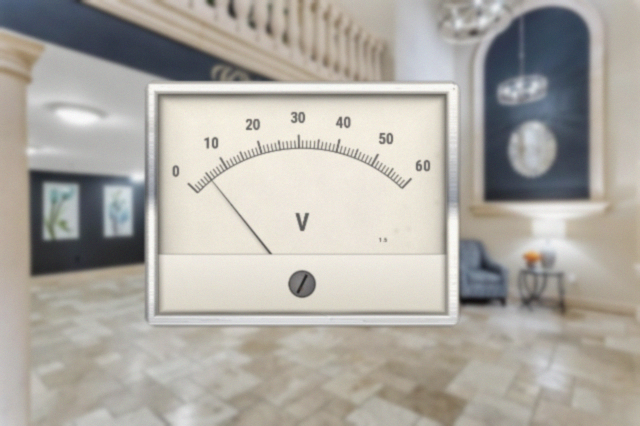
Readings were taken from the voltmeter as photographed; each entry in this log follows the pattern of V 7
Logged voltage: V 5
